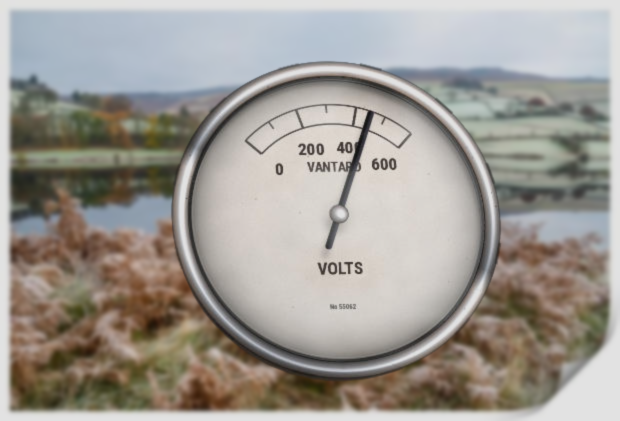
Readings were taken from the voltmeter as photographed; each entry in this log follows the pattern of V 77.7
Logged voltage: V 450
